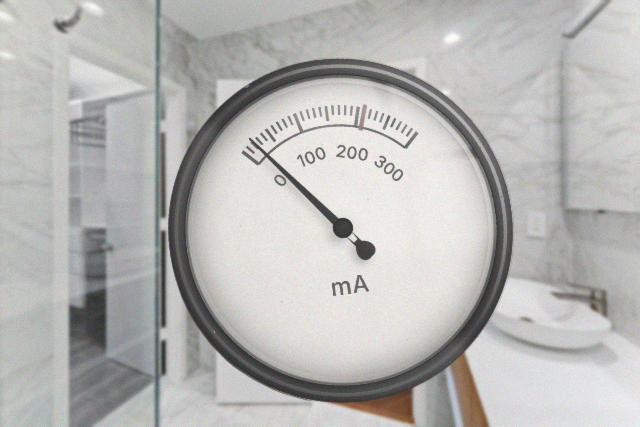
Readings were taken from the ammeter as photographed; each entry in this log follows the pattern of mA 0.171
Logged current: mA 20
